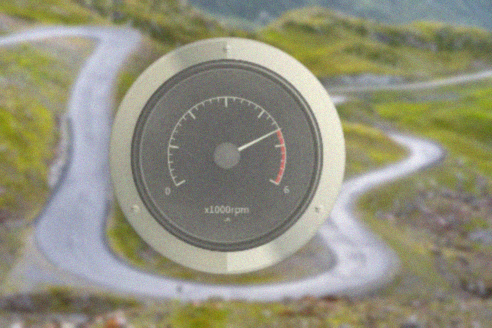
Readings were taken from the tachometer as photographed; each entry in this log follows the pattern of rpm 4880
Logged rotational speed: rpm 4600
